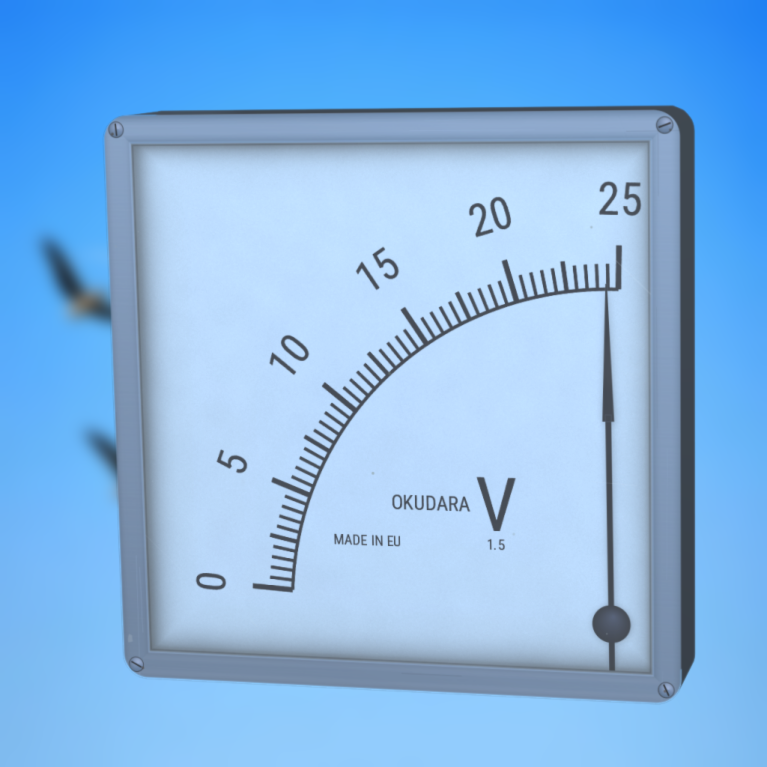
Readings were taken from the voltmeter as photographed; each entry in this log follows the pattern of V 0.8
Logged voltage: V 24.5
